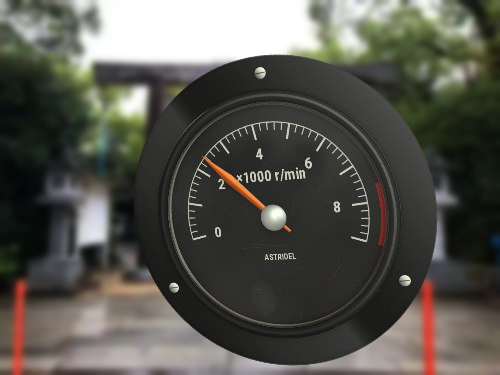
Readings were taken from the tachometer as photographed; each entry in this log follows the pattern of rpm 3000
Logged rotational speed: rpm 2400
